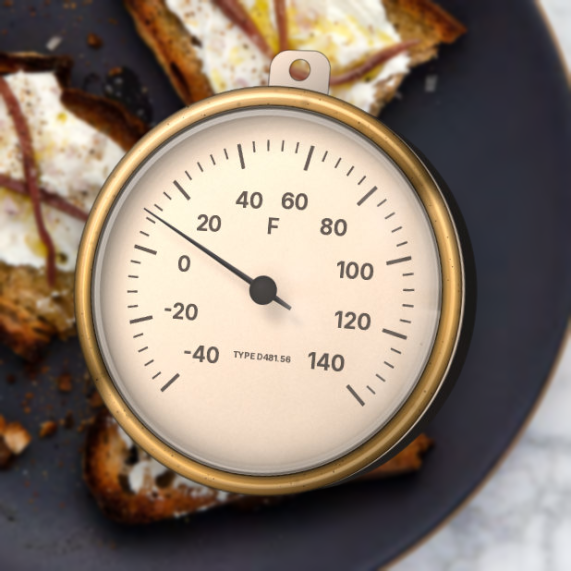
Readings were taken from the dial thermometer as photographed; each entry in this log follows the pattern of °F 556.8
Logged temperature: °F 10
